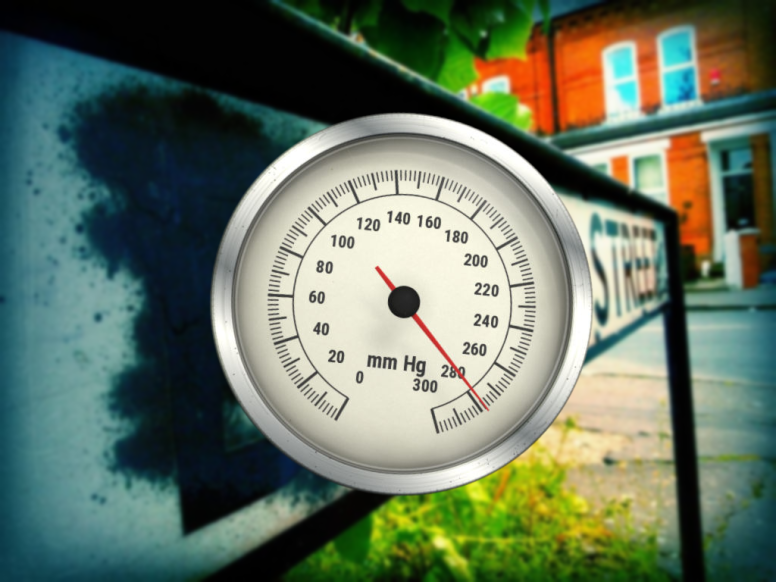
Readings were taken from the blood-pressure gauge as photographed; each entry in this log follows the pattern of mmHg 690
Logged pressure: mmHg 278
